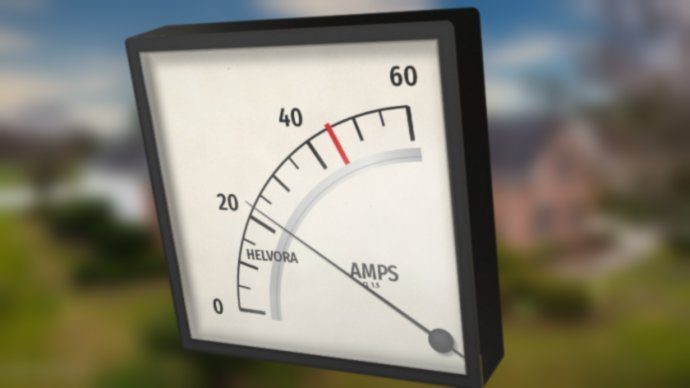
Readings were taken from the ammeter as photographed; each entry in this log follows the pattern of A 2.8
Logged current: A 22.5
